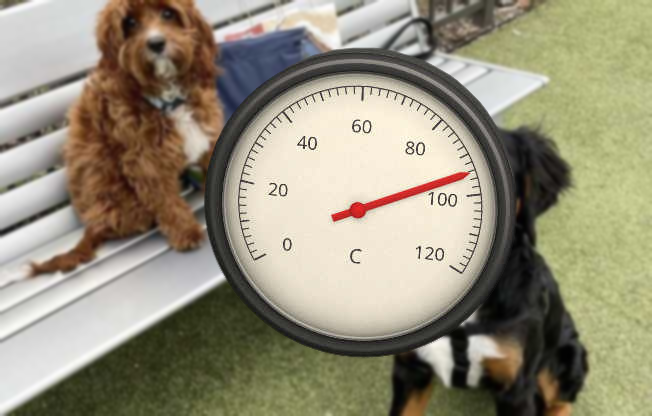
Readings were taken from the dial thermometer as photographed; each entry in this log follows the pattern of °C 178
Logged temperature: °C 94
